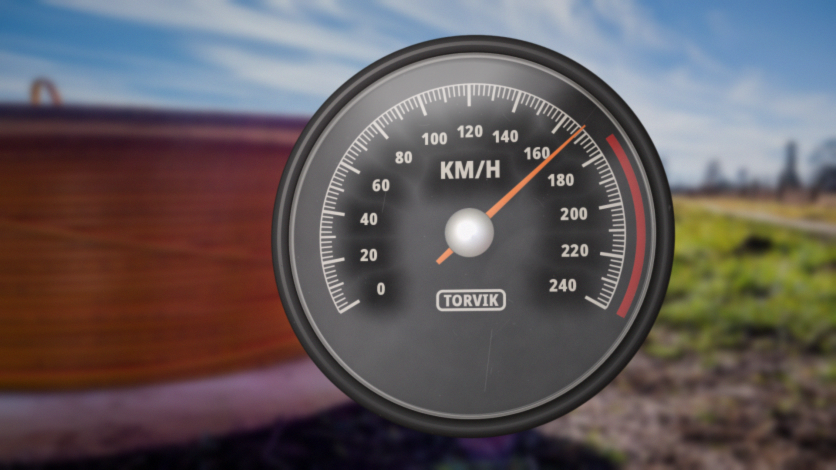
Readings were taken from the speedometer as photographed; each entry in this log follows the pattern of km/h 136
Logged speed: km/h 168
